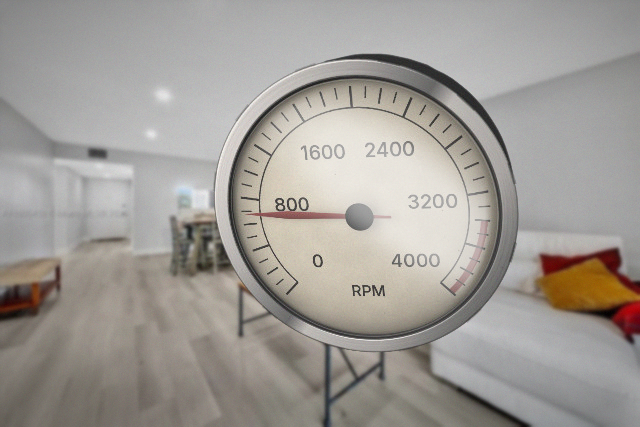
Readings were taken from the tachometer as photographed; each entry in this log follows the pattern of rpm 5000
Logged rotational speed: rpm 700
